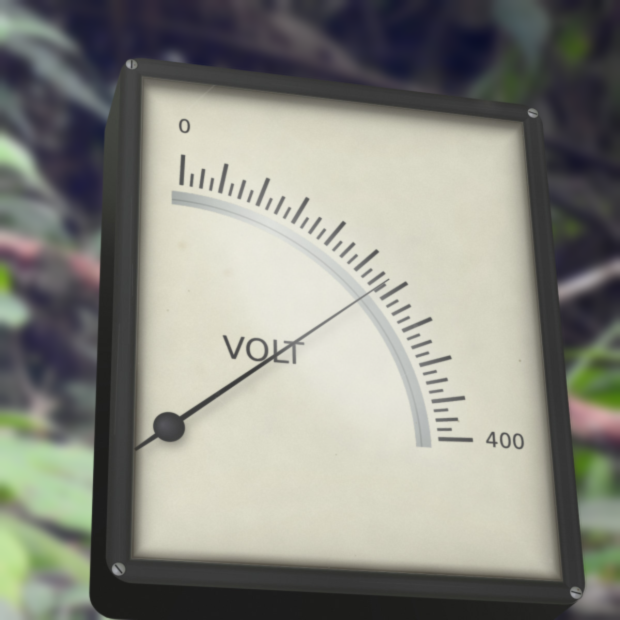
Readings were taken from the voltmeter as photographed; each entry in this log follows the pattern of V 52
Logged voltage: V 230
